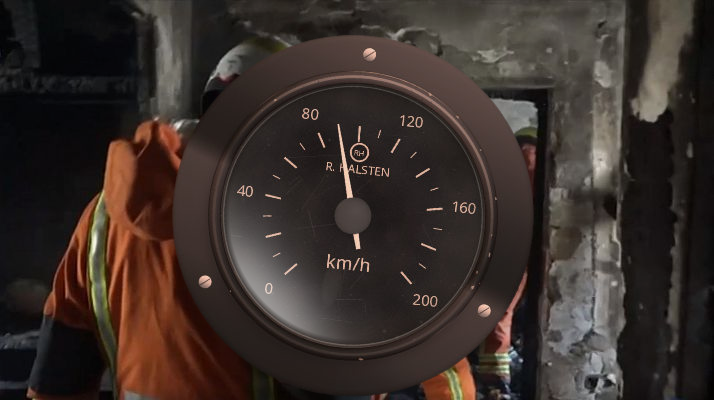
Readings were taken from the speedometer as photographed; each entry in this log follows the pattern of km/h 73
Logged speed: km/h 90
